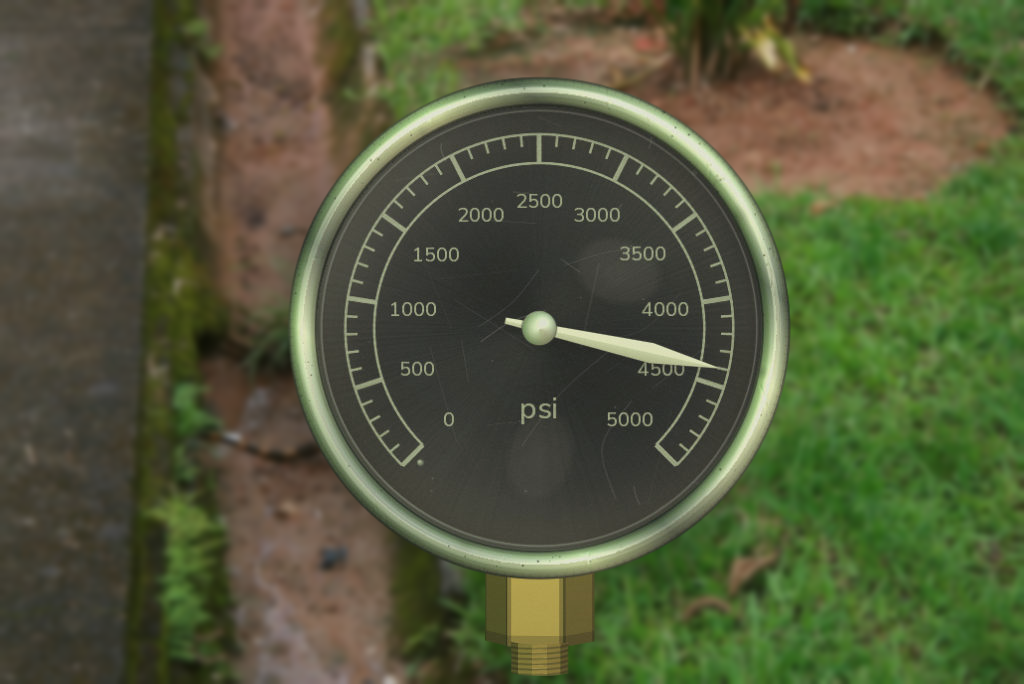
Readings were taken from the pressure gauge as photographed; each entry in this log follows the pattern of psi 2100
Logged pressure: psi 4400
